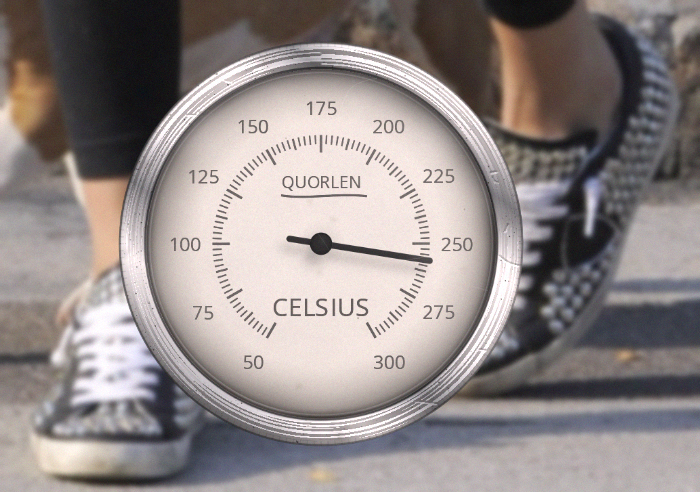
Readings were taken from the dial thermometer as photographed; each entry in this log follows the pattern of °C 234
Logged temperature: °C 257.5
